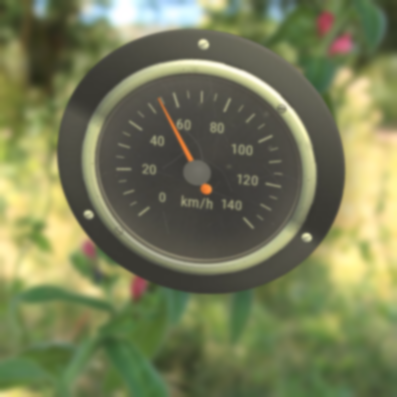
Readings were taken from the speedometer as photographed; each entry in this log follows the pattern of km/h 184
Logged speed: km/h 55
